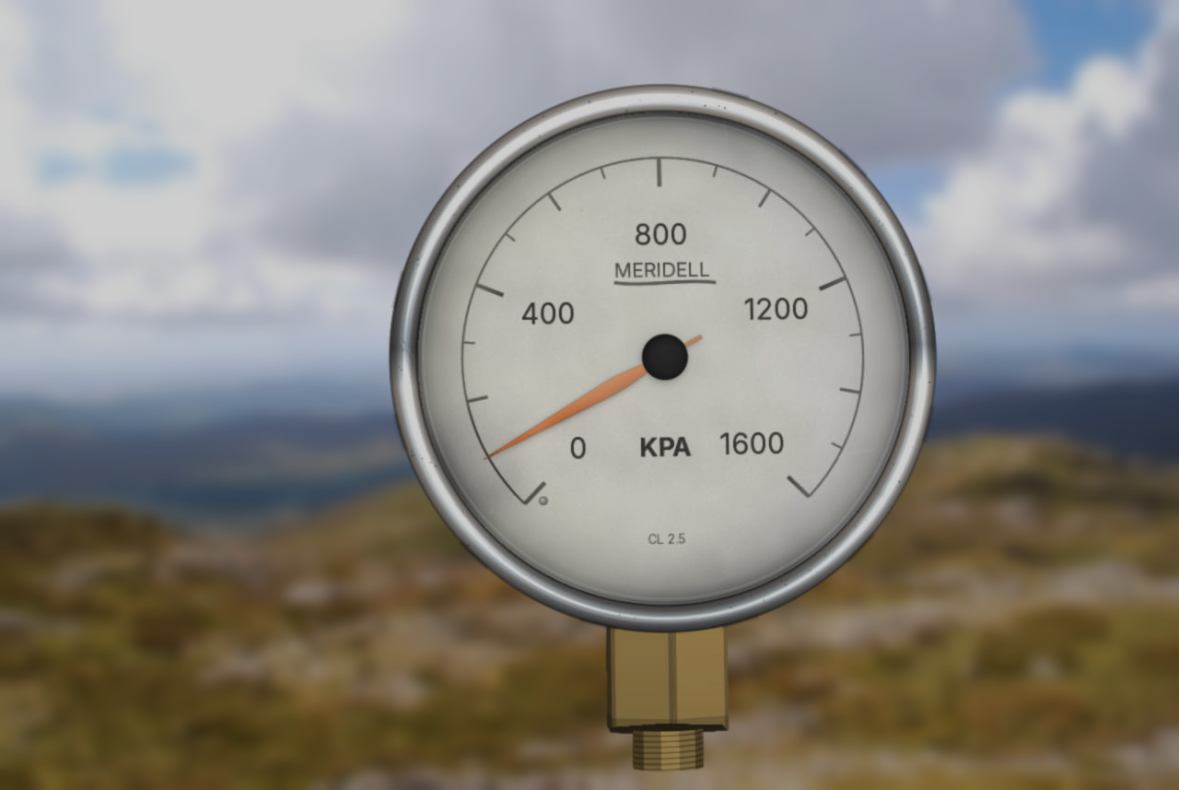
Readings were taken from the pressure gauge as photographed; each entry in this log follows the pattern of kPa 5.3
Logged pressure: kPa 100
